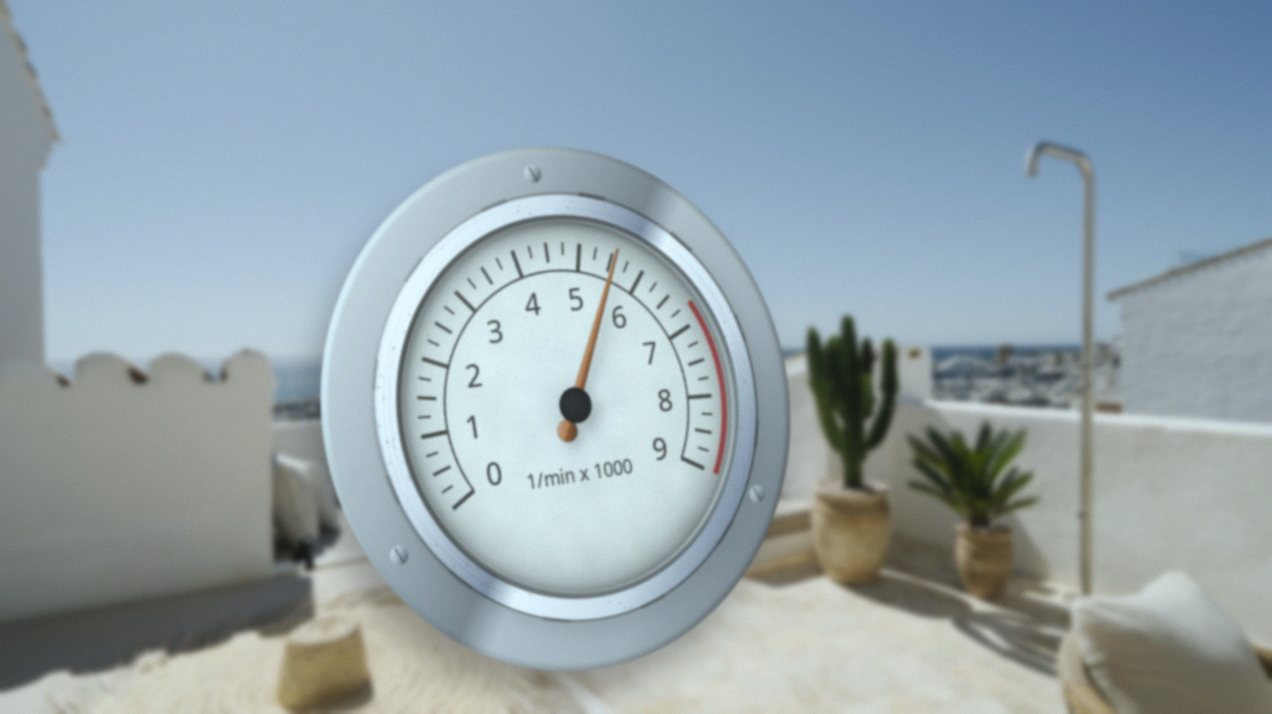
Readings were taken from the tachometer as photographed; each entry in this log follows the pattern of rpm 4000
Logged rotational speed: rpm 5500
